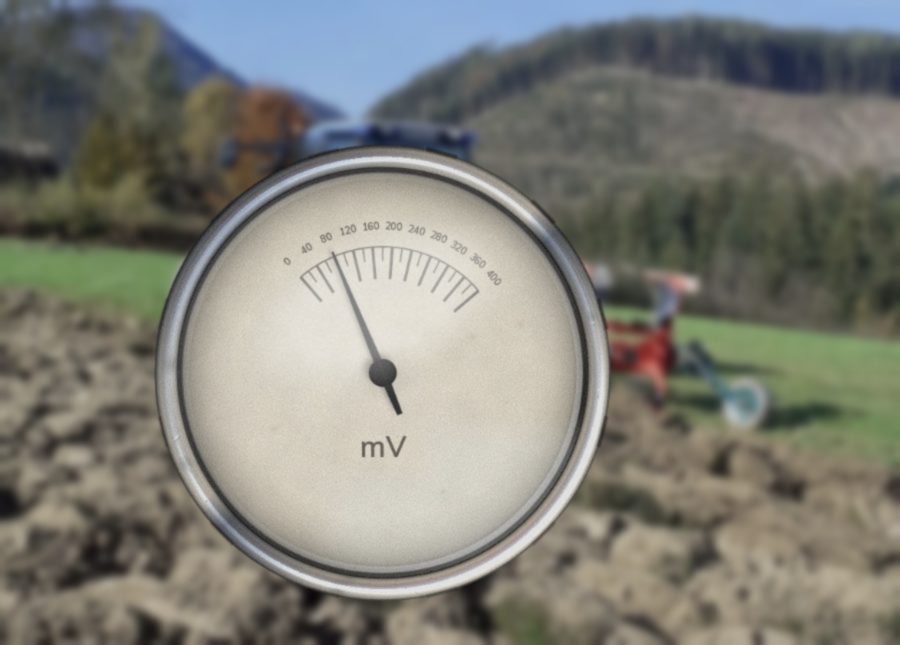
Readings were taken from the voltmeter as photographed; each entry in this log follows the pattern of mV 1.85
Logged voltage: mV 80
